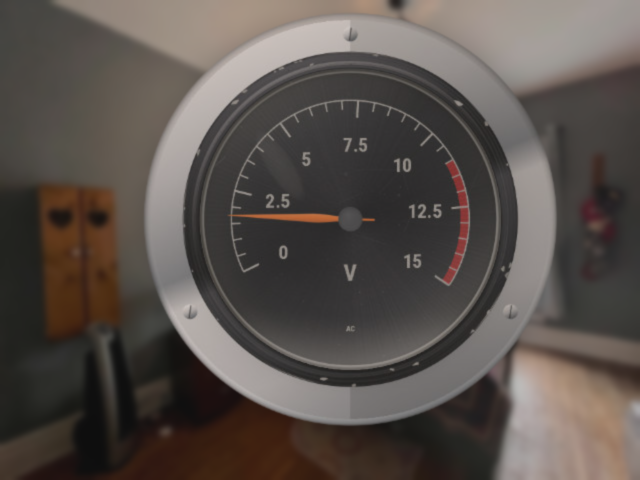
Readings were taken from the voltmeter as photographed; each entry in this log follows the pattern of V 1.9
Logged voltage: V 1.75
